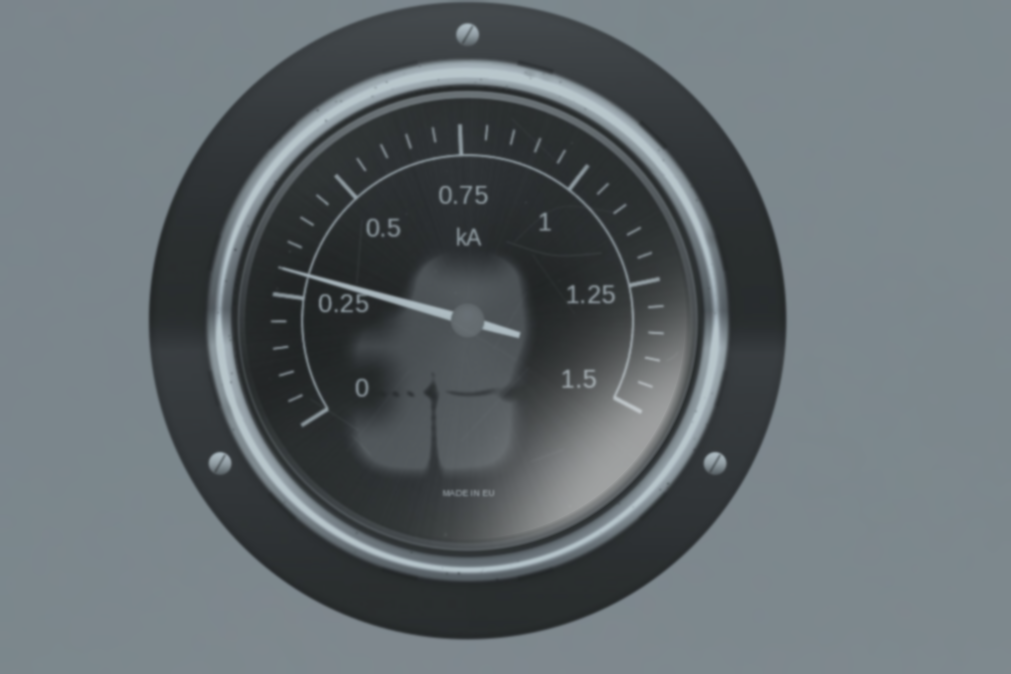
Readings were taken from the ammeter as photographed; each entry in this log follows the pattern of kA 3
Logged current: kA 0.3
